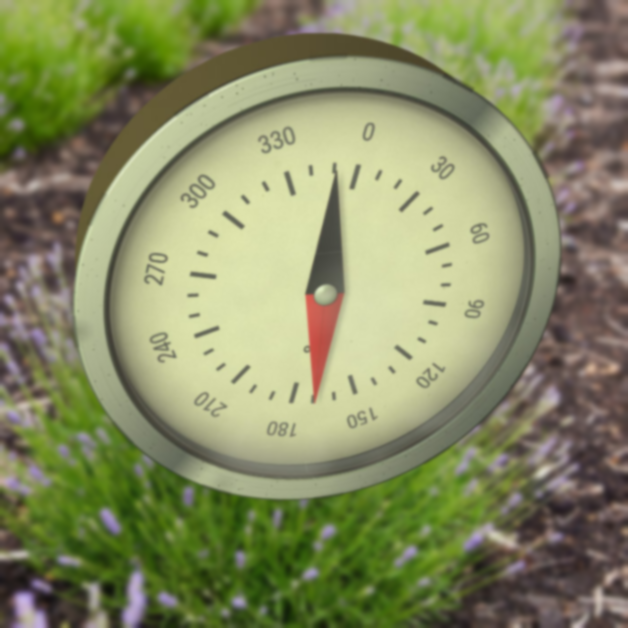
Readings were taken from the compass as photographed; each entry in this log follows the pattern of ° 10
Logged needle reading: ° 170
